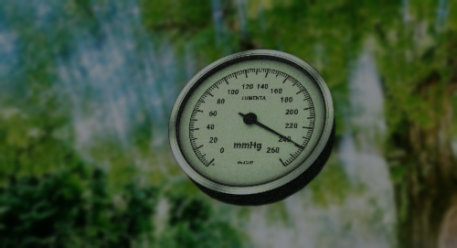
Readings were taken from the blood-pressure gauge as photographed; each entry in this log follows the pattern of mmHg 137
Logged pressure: mmHg 240
